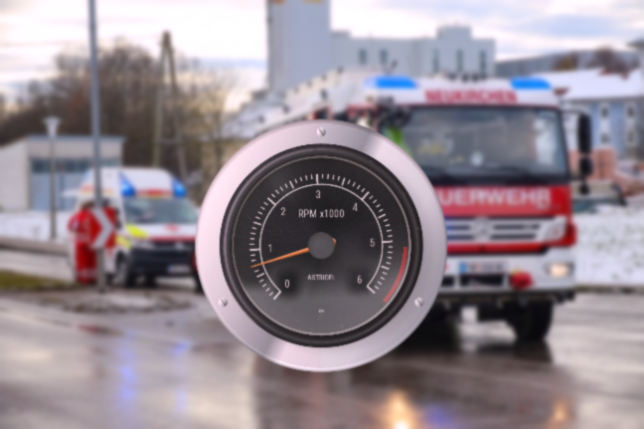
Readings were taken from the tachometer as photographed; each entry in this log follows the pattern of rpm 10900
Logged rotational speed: rpm 700
